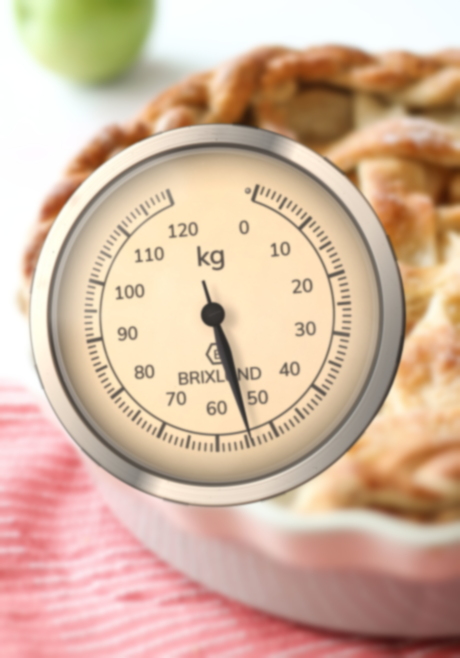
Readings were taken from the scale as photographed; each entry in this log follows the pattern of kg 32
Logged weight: kg 54
